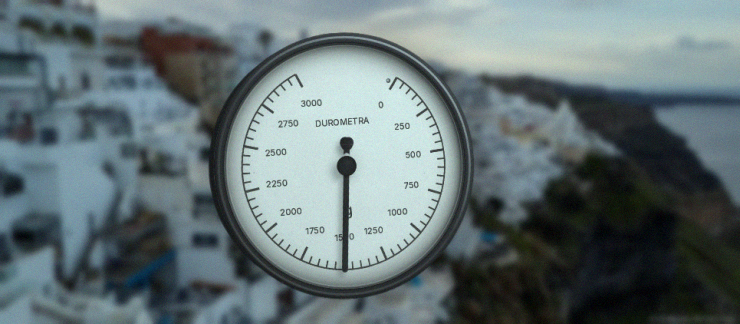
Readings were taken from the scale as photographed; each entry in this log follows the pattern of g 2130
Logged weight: g 1500
